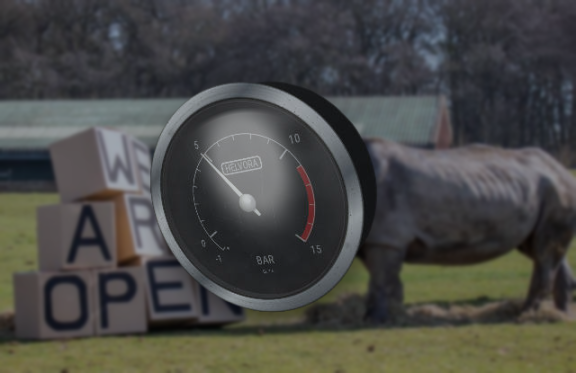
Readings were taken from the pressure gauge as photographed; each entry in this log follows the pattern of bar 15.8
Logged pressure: bar 5
